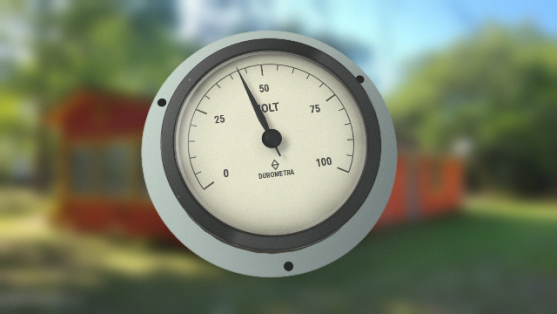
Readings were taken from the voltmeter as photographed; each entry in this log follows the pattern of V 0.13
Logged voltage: V 42.5
